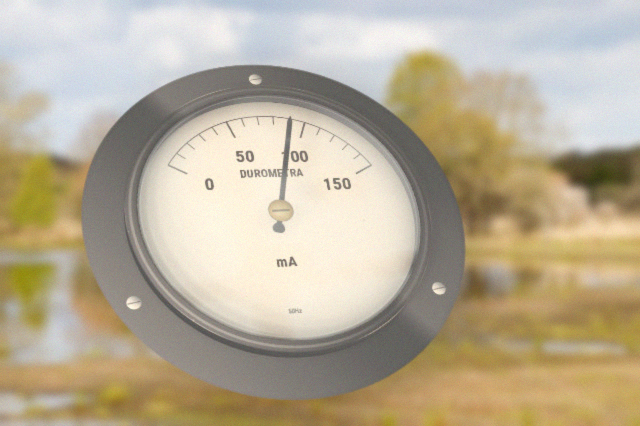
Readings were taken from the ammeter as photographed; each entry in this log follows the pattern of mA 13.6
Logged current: mA 90
